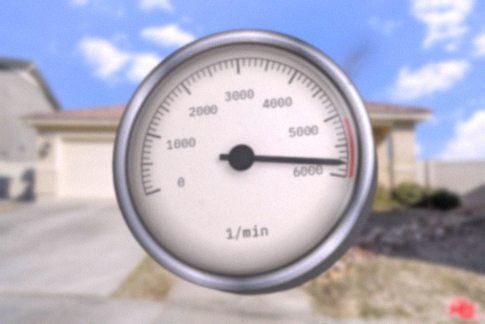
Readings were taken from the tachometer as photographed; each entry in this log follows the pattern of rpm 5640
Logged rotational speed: rpm 5800
